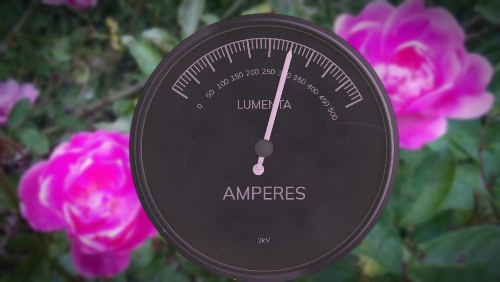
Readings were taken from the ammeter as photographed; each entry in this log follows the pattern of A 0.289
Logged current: A 300
